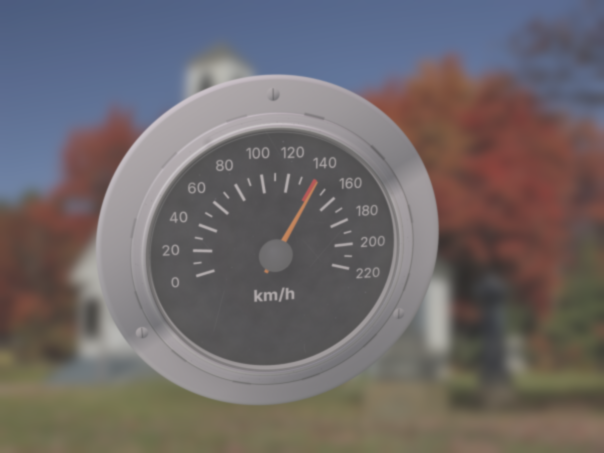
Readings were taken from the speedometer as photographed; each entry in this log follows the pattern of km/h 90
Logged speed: km/h 140
